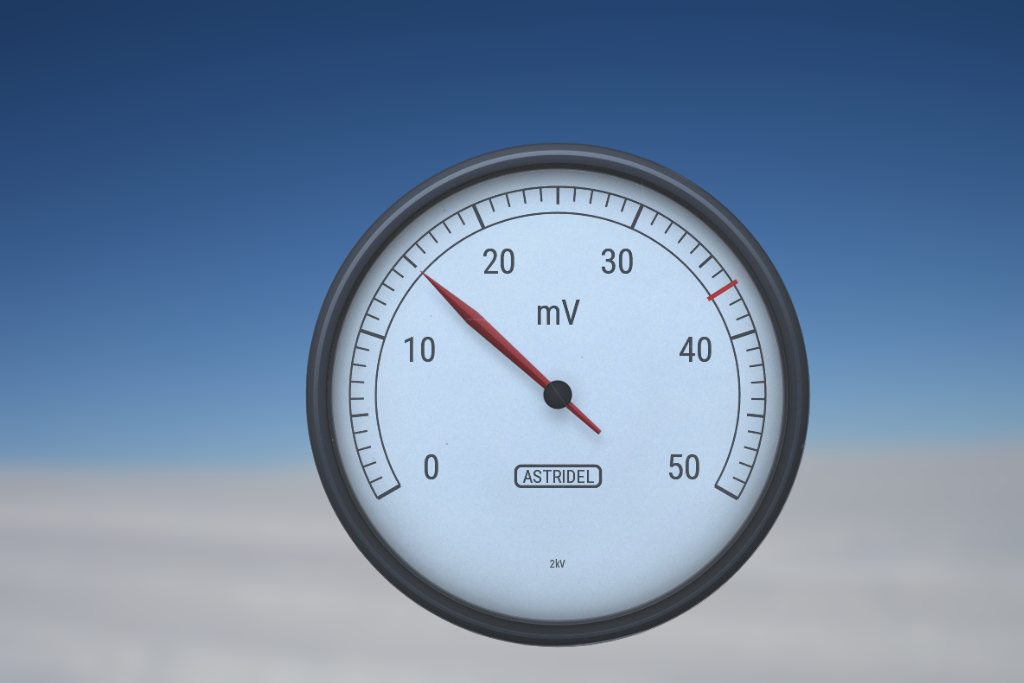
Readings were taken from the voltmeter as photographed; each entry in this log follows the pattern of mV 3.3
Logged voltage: mV 15
